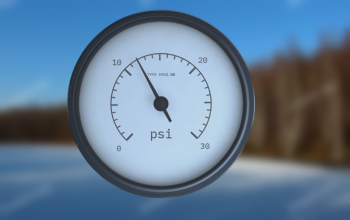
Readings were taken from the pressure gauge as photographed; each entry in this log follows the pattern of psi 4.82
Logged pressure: psi 12
